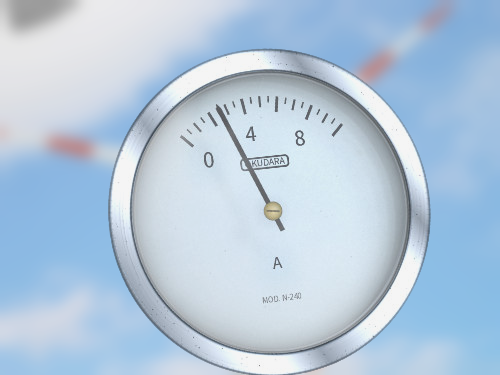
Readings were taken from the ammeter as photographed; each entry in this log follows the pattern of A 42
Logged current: A 2.5
